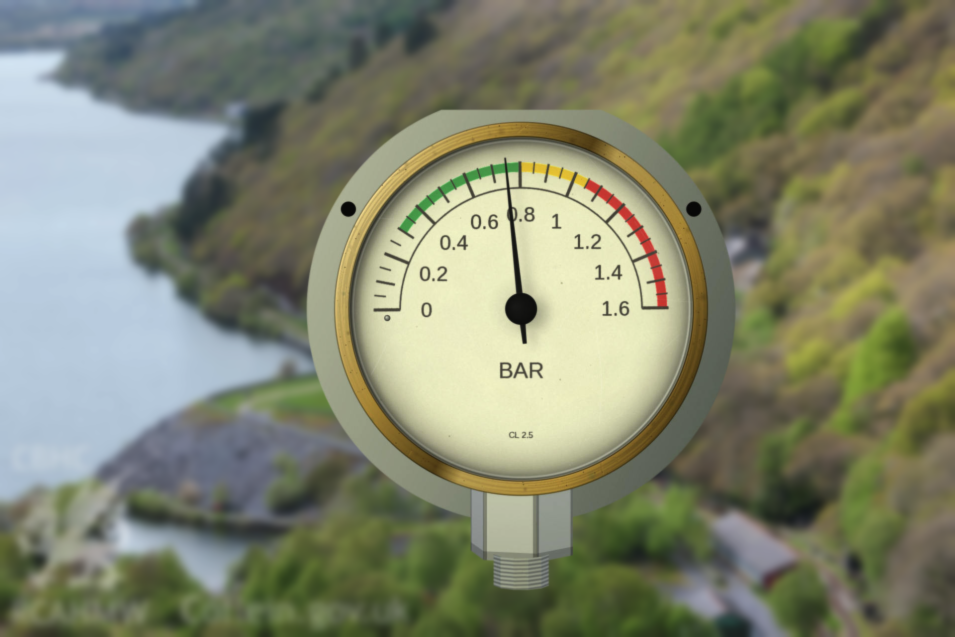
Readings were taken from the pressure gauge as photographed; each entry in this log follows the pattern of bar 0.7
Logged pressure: bar 0.75
